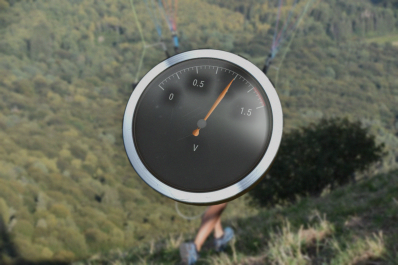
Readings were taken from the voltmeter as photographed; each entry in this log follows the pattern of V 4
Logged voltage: V 1
